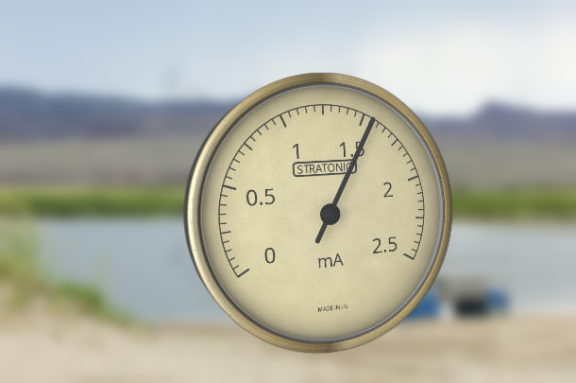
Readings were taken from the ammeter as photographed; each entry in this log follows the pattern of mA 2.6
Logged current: mA 1.55
